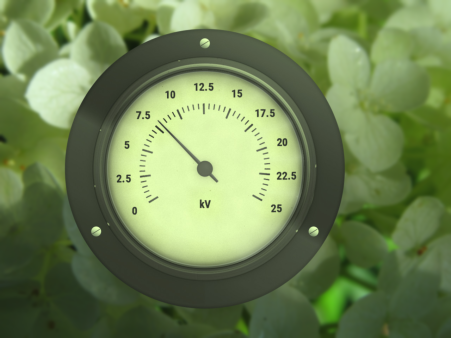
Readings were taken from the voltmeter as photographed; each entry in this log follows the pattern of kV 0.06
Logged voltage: kV 8
